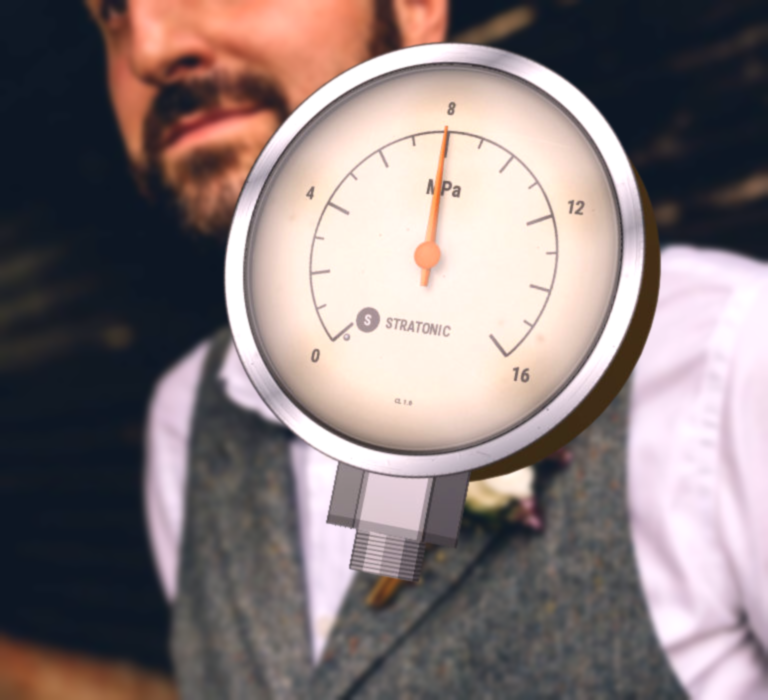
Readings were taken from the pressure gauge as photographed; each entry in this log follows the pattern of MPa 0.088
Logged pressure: MPa 8
